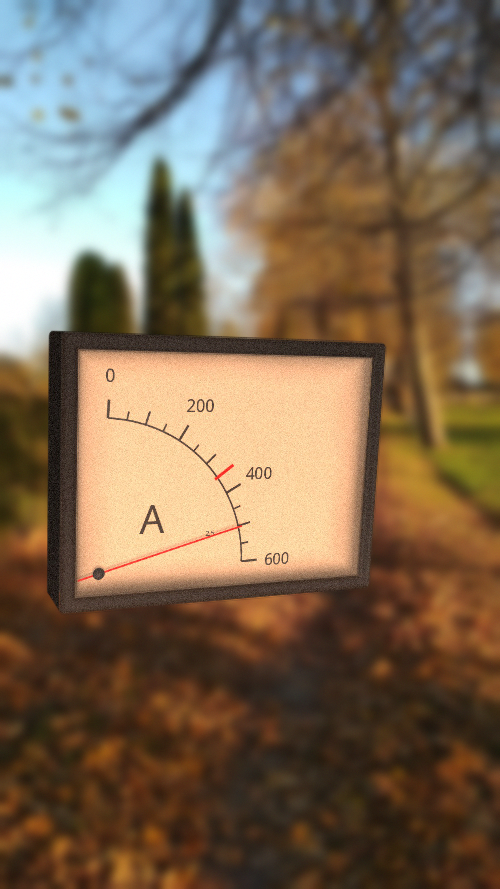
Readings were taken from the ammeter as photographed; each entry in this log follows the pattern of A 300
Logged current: A 500
